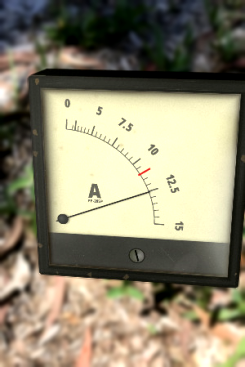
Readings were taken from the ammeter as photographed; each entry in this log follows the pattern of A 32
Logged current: A 12.5
